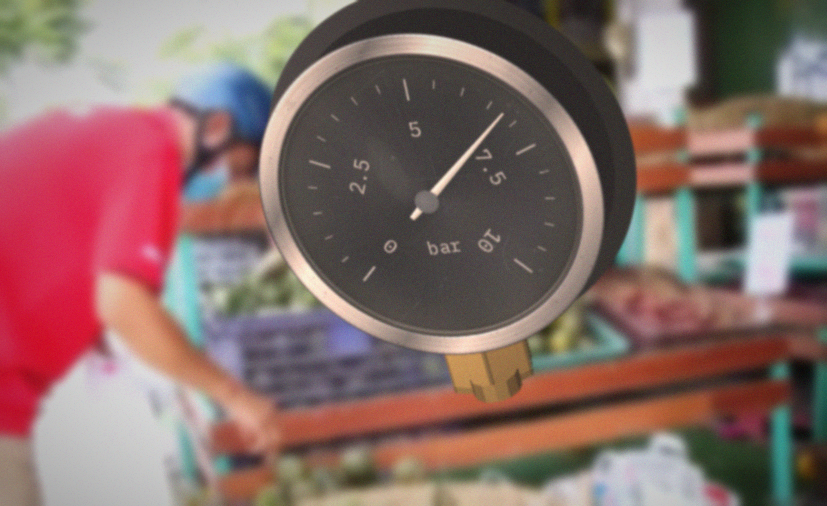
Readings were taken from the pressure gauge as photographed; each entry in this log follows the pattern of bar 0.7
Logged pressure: bar 6.75
